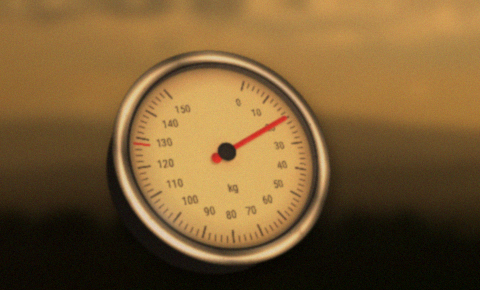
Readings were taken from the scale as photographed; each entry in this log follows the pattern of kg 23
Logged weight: kg 20
